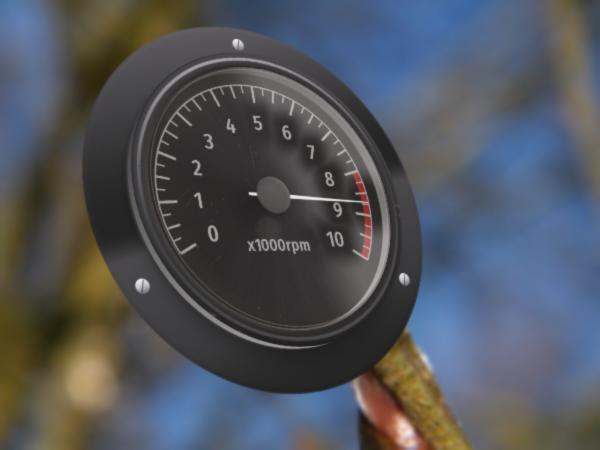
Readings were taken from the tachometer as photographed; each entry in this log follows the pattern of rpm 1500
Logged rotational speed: rpm 8750
